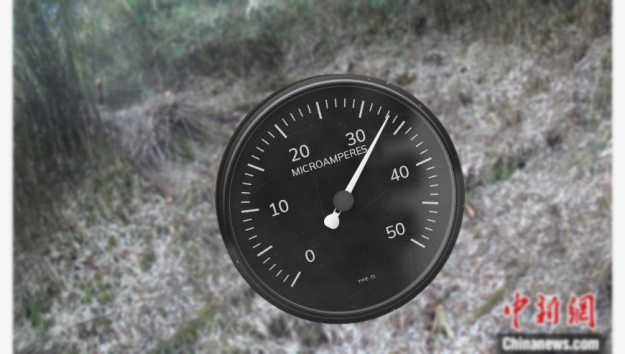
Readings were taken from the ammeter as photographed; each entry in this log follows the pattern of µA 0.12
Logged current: µA 33
